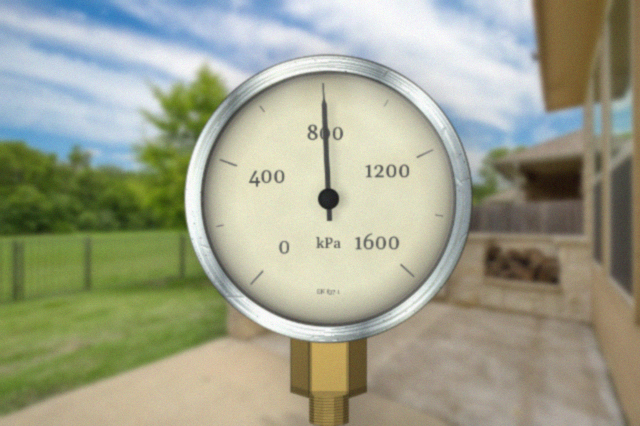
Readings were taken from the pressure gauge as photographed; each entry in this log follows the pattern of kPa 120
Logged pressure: kPa 800
